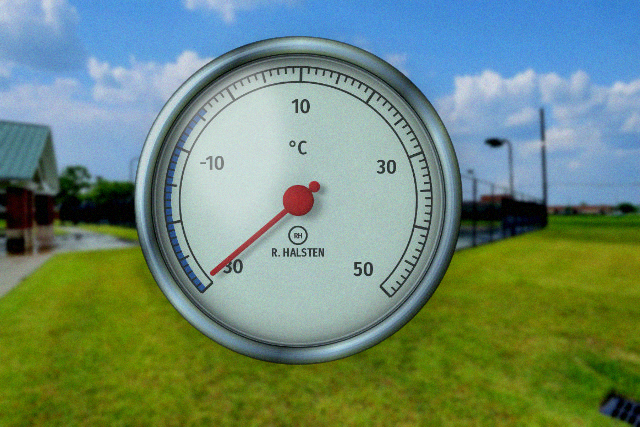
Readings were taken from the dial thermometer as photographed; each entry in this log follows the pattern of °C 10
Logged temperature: °C -29
